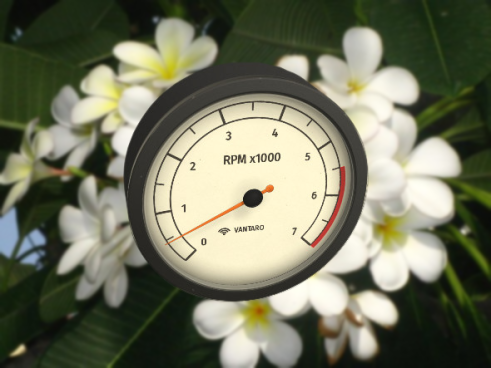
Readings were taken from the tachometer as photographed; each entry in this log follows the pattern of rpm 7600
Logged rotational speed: rpm 500
